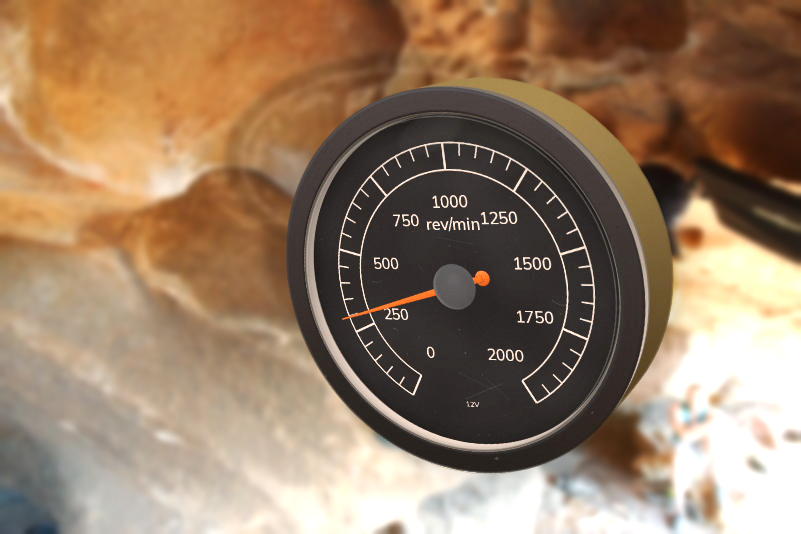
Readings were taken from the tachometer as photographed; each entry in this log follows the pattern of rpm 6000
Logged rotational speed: rpm 300
